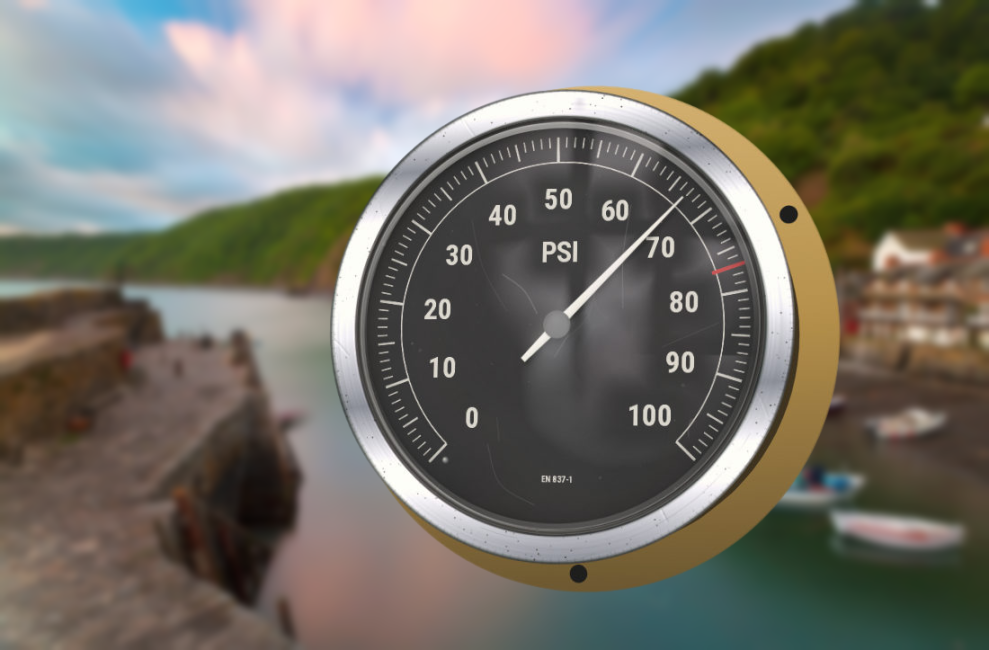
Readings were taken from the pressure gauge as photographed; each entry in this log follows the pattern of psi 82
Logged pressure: psi 67
